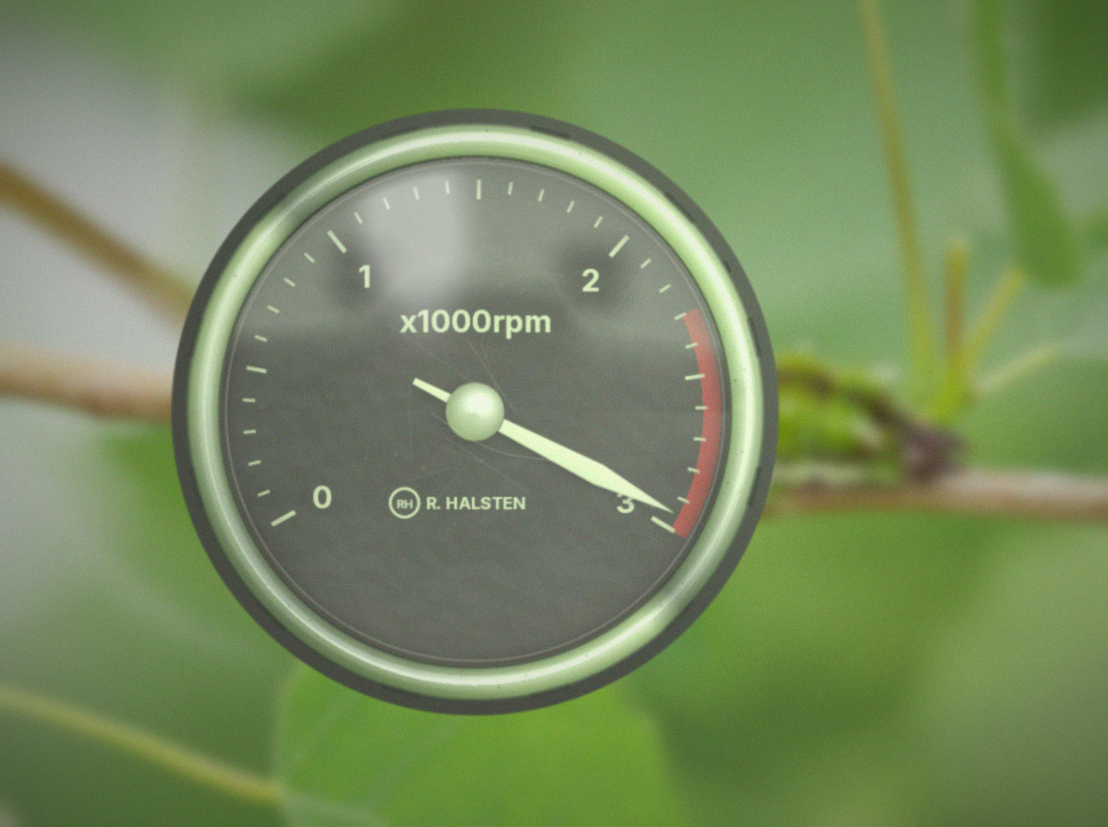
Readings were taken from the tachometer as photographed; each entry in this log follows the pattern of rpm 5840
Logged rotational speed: rpm 2950
